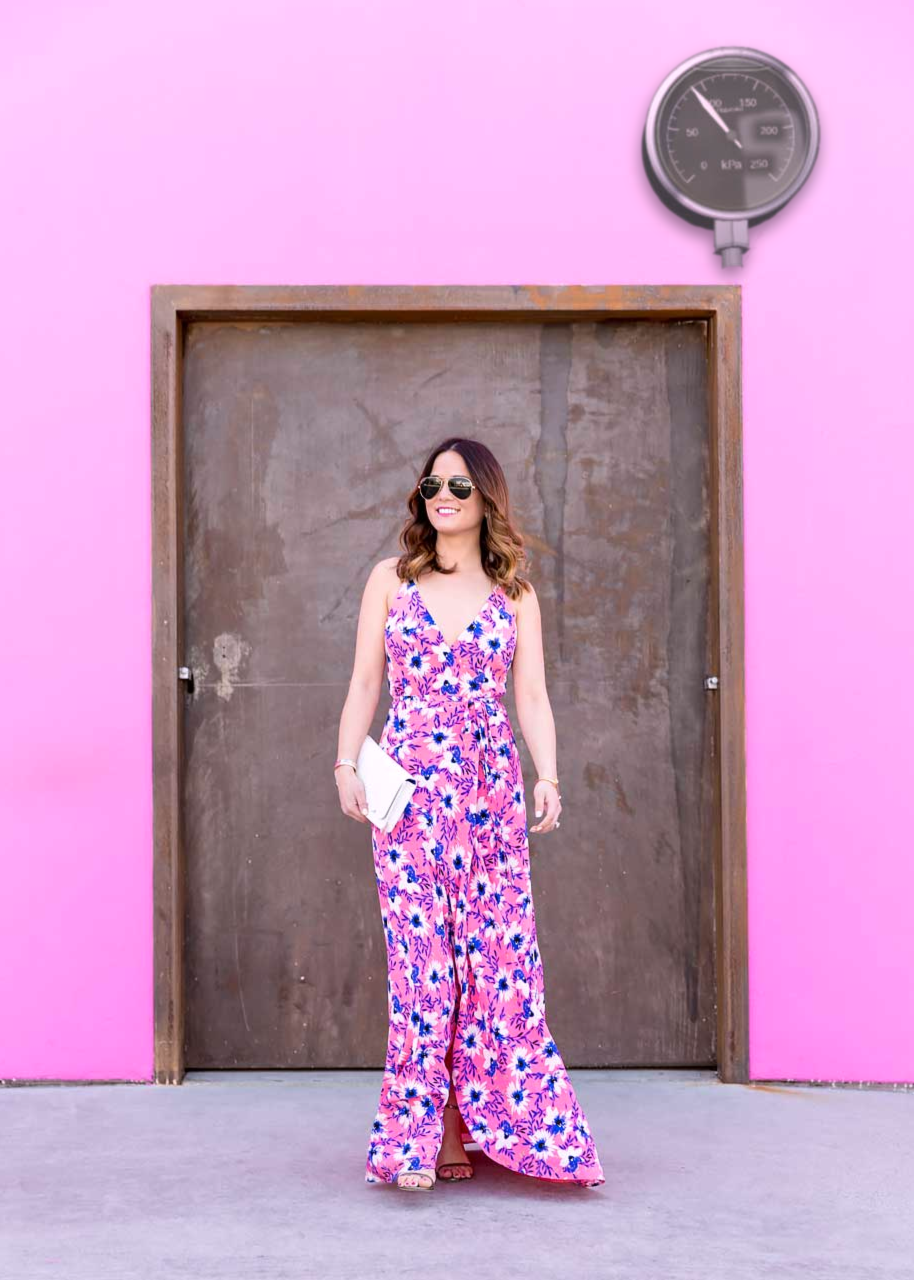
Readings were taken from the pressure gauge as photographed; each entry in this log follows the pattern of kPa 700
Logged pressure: kPa 90
